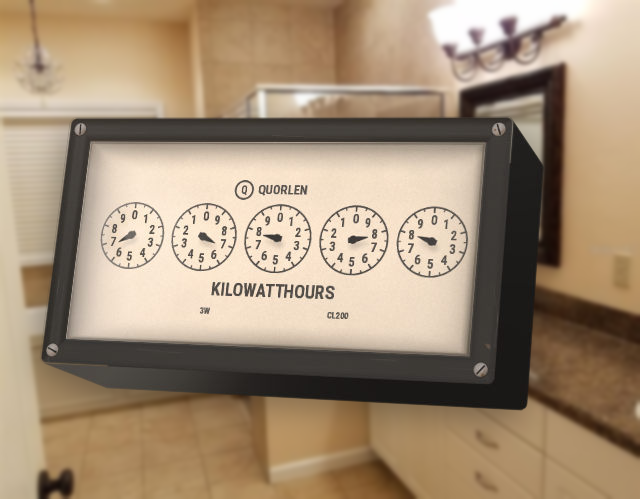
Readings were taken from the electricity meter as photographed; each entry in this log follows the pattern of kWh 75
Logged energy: kWh 66778
